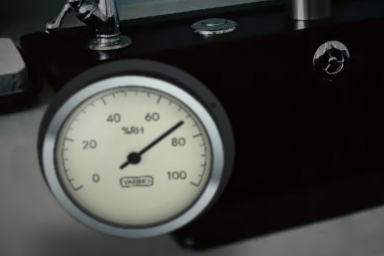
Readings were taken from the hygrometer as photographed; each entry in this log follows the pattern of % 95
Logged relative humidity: % 72
